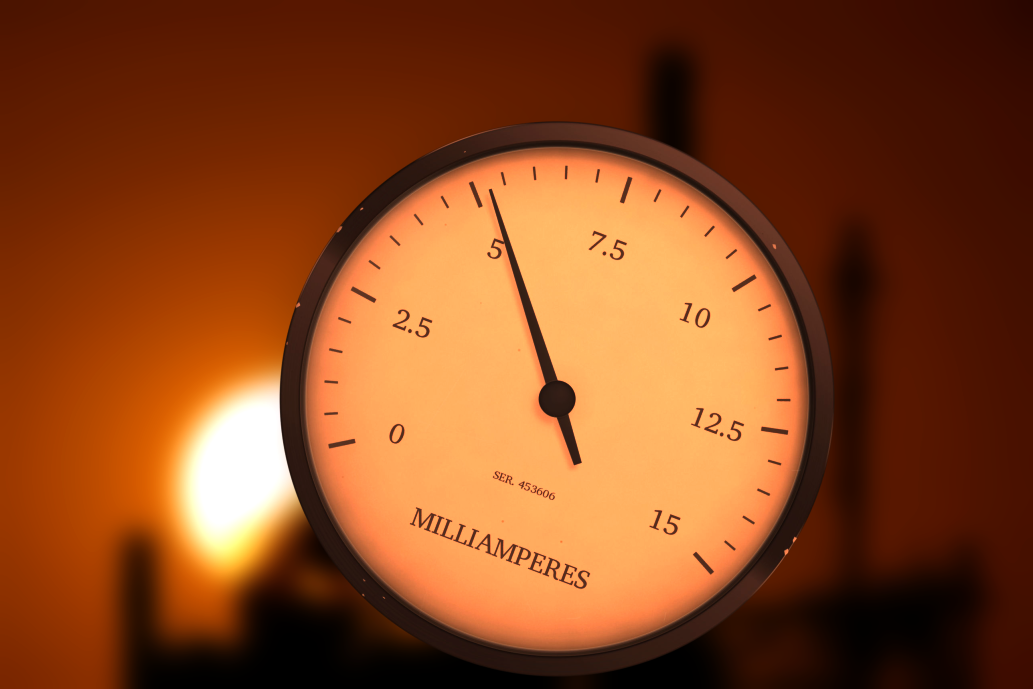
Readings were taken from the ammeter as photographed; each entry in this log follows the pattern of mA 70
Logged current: mA 5.25
